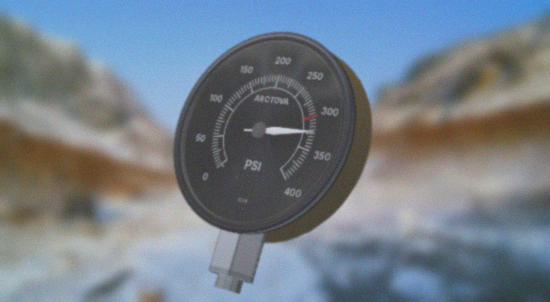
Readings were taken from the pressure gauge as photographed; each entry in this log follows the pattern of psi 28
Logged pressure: psi 325
